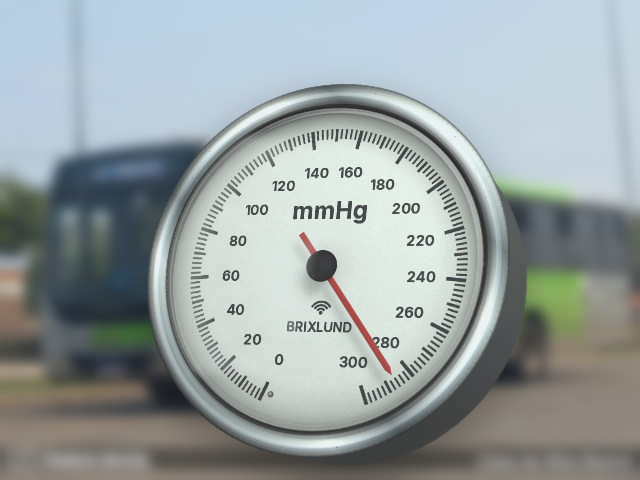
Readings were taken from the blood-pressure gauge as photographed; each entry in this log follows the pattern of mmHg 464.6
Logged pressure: mmHg 286
